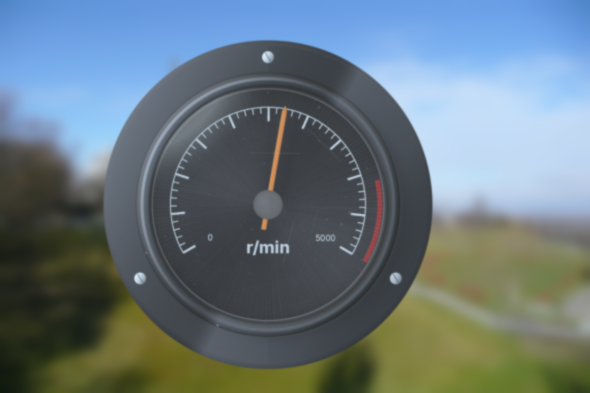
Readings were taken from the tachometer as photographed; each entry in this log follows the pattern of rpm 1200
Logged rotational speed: rpm 2700
